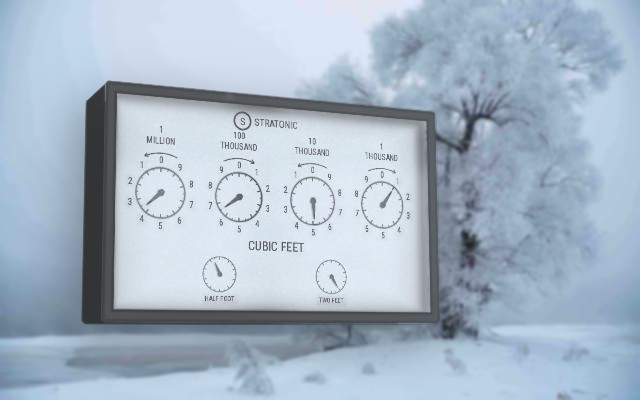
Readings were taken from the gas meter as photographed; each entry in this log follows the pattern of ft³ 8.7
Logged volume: ft³ 365100
